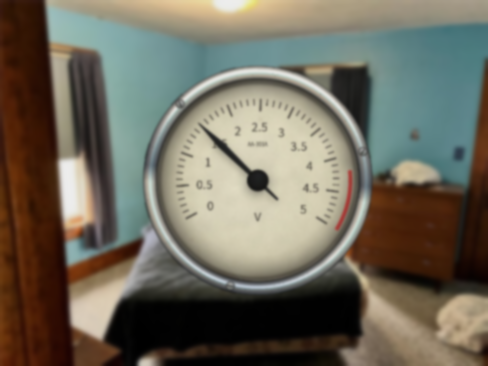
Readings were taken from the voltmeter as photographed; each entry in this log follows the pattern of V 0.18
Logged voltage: V 1.5
